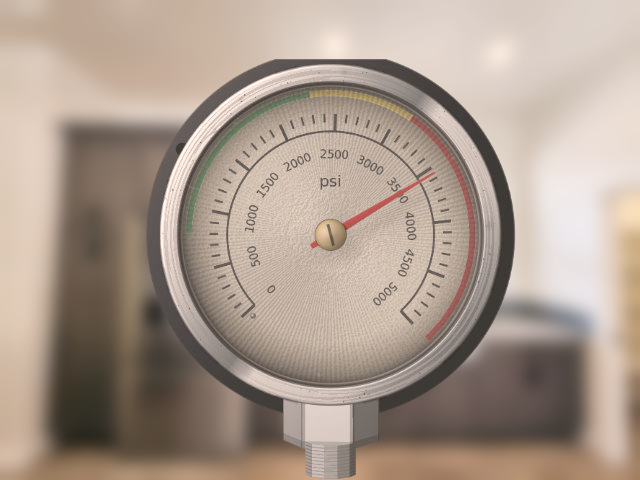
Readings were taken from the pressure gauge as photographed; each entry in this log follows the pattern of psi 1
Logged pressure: psi 3550
